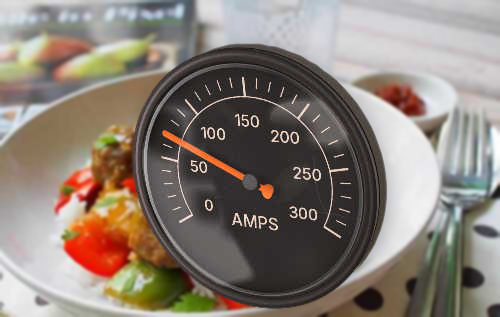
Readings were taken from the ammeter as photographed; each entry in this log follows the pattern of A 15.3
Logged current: A 70
